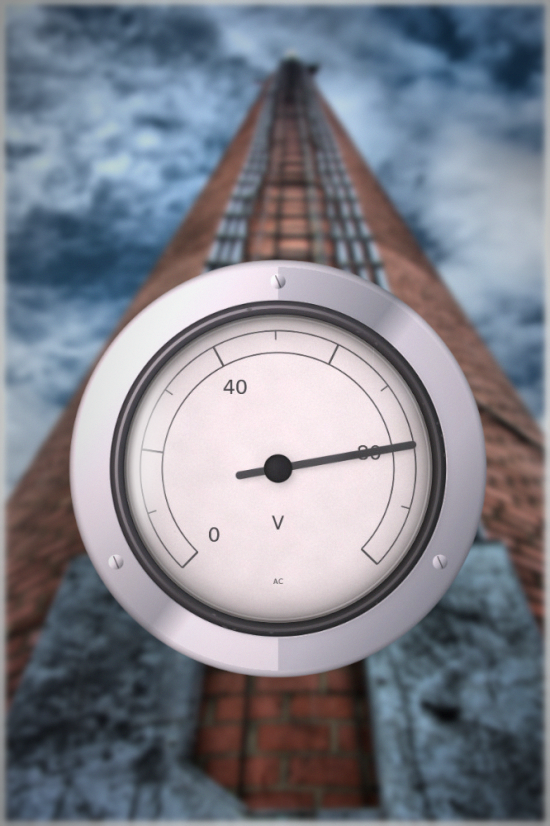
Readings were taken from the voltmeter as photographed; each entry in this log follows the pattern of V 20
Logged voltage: V 80
